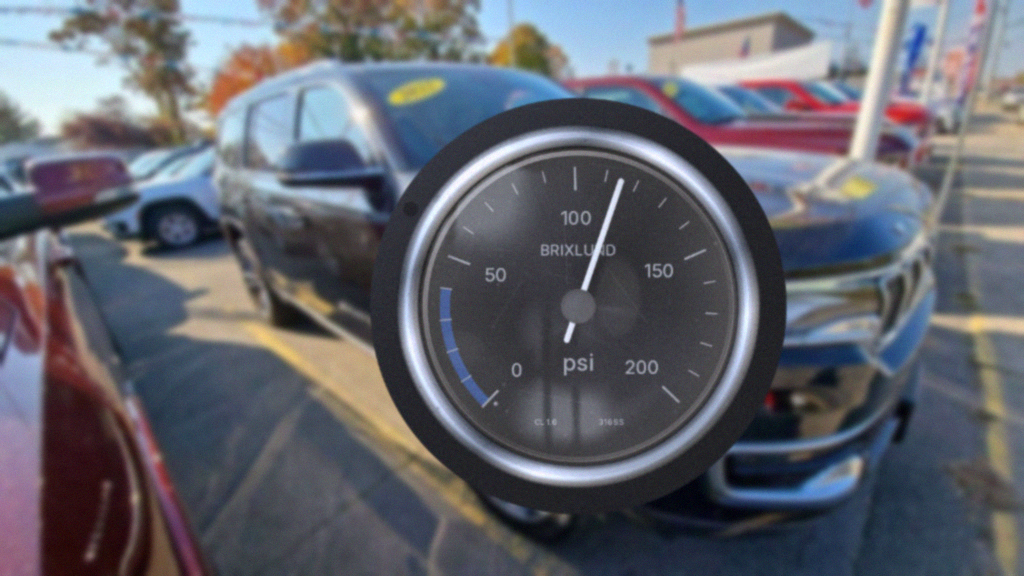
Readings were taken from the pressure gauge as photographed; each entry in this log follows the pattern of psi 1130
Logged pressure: psi 115
